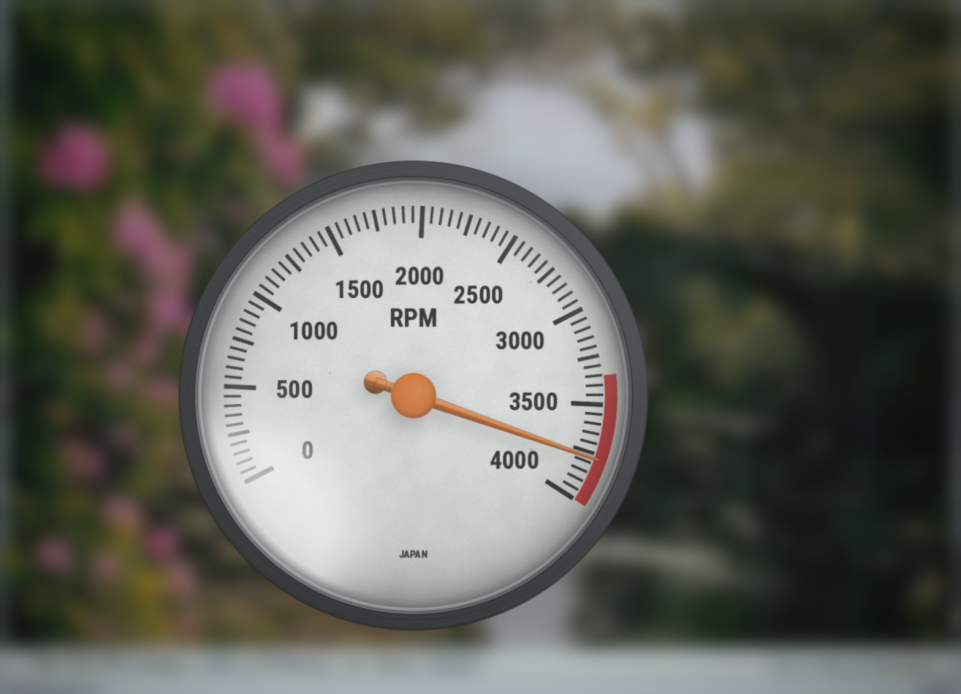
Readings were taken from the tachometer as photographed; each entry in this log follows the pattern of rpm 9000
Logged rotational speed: rpm 3775
